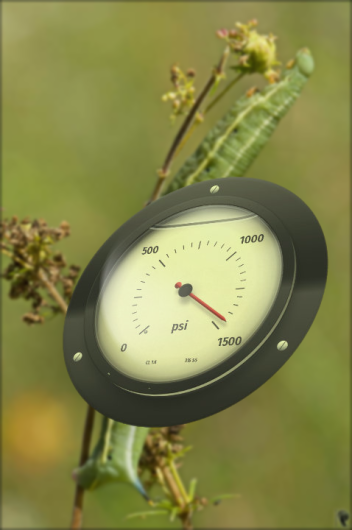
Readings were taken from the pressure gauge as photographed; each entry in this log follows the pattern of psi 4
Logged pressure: psi 1450
